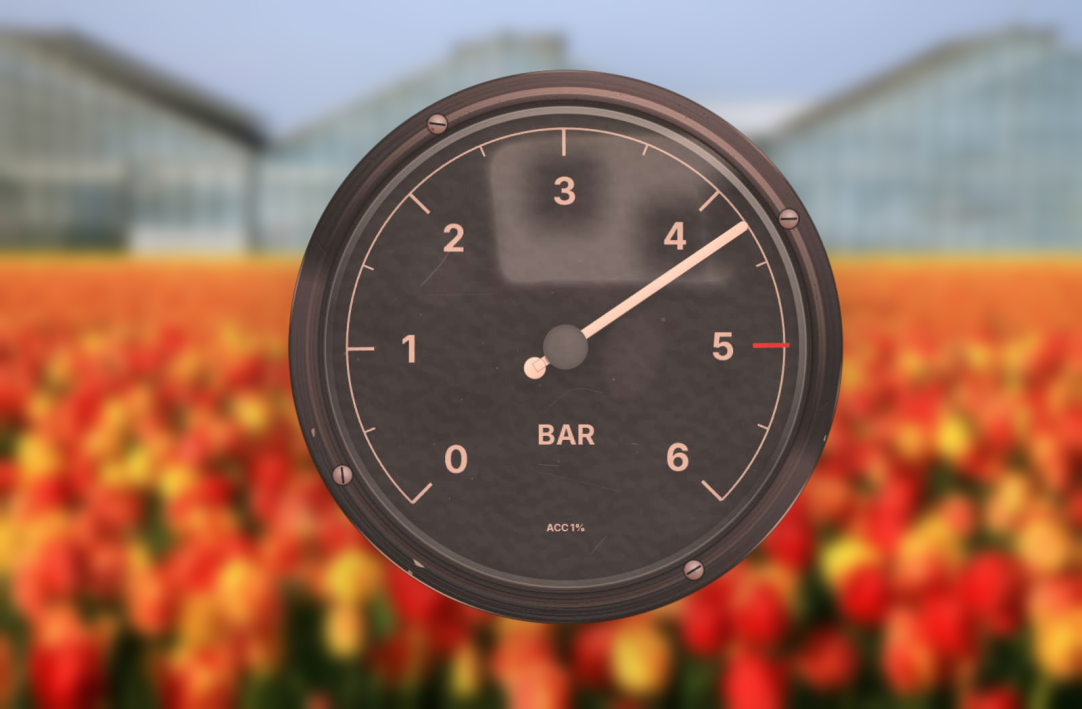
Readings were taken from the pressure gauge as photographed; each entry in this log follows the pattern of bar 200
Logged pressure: bar 4.25
